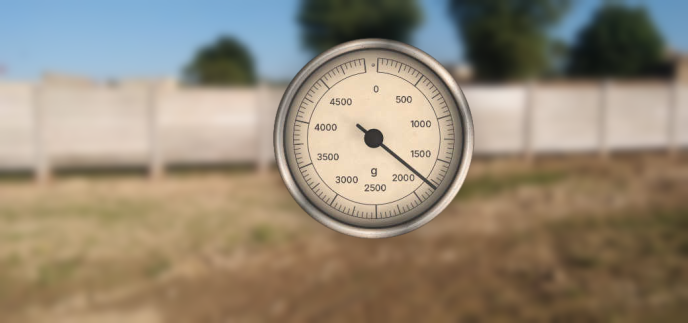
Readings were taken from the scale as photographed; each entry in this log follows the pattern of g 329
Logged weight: g 1800
